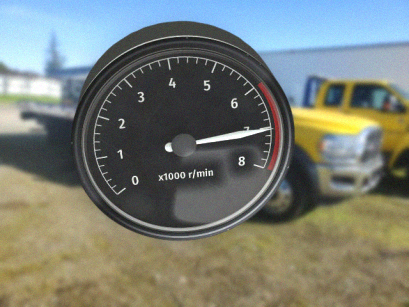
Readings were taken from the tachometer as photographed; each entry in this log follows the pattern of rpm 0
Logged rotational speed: rpm 7000
